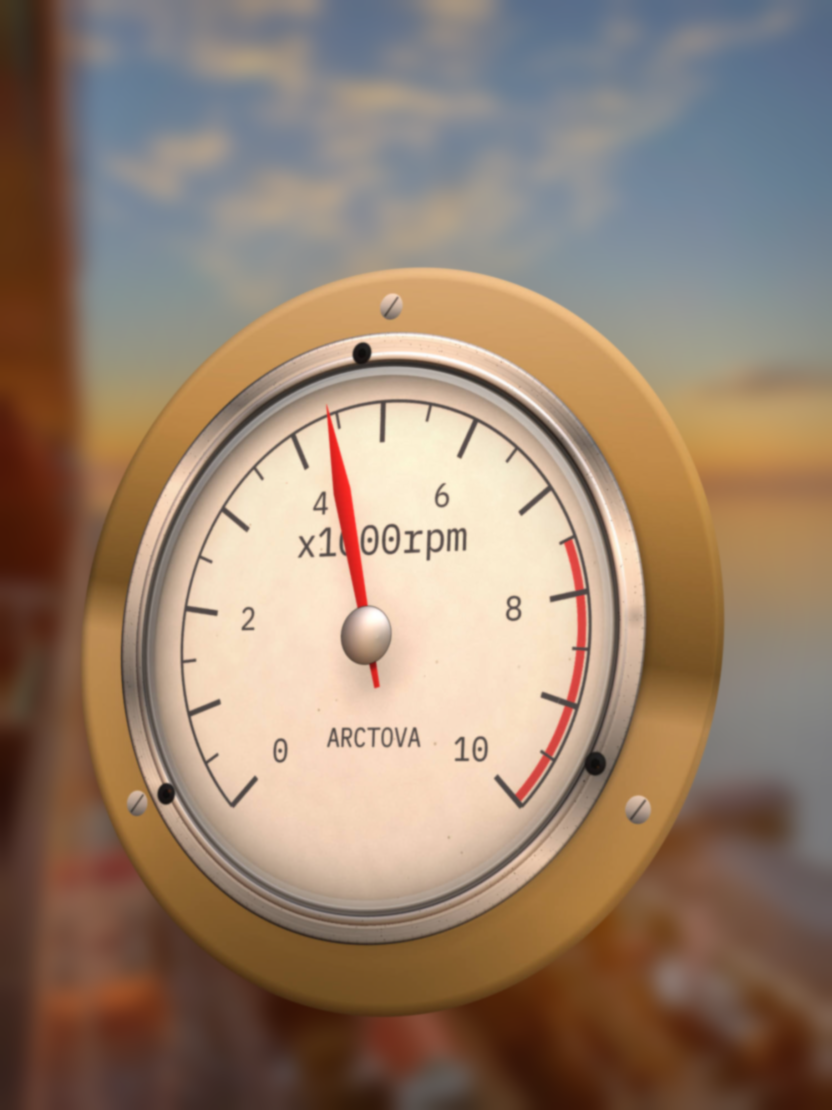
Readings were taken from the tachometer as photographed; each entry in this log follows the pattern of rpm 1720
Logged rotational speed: rpm 4500
